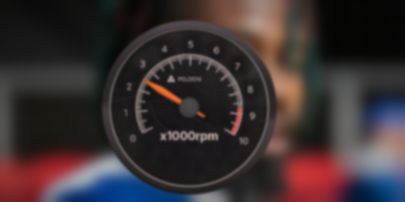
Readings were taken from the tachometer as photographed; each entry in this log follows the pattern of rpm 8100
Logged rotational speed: rpm 2500
